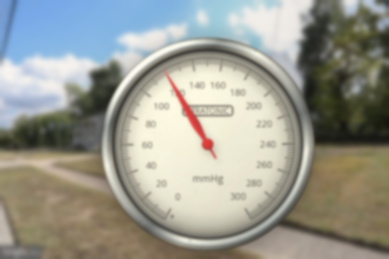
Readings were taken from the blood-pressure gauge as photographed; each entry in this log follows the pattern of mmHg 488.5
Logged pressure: mmHg 120
